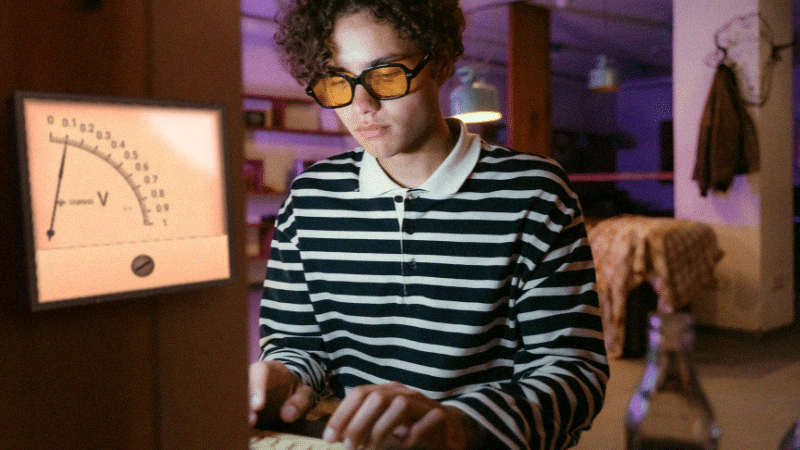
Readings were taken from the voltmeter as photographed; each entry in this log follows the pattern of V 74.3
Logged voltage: V 0.1
